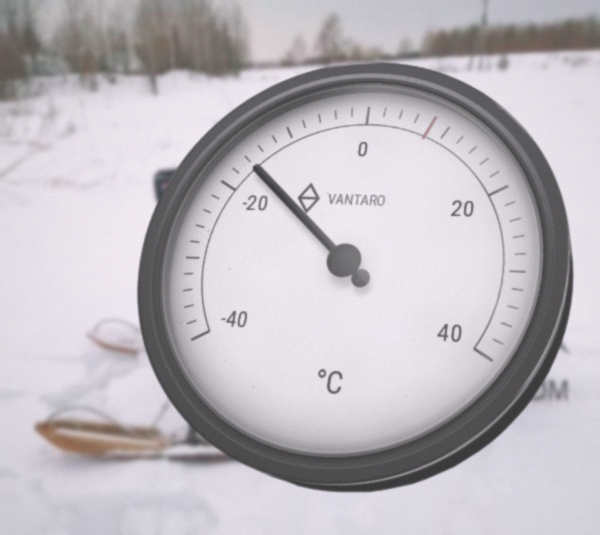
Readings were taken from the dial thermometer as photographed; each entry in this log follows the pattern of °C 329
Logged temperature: °C -16
